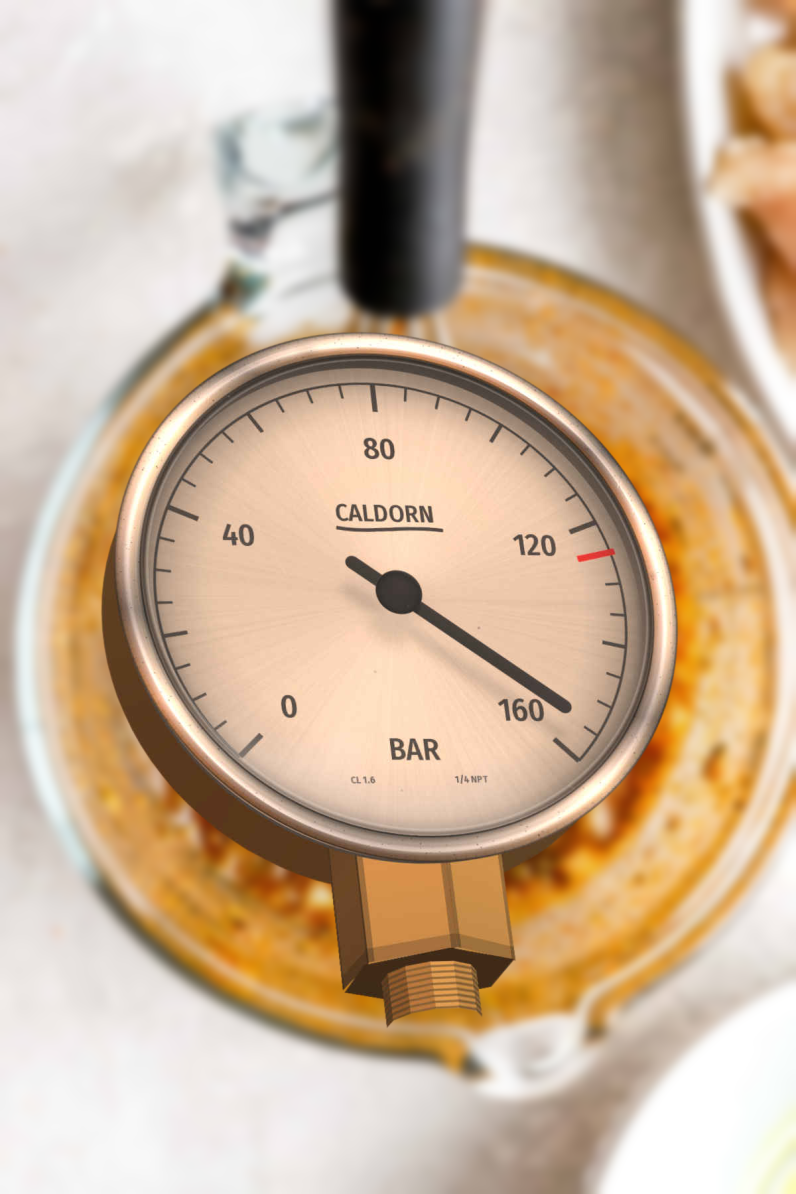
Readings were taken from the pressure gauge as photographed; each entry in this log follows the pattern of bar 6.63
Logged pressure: bar 155
